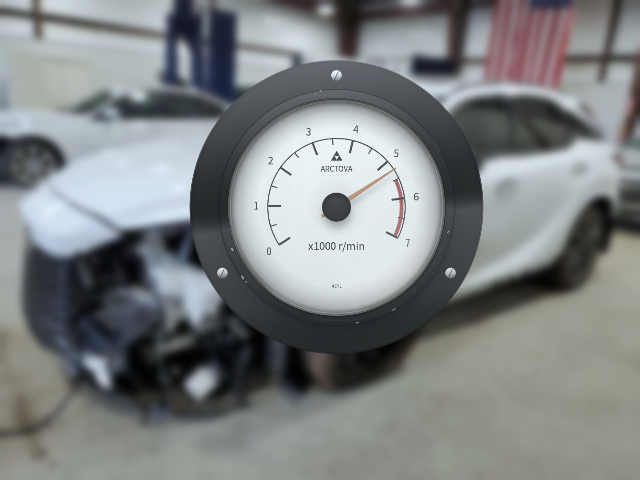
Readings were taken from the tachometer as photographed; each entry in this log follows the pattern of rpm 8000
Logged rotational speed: rpm 5250
